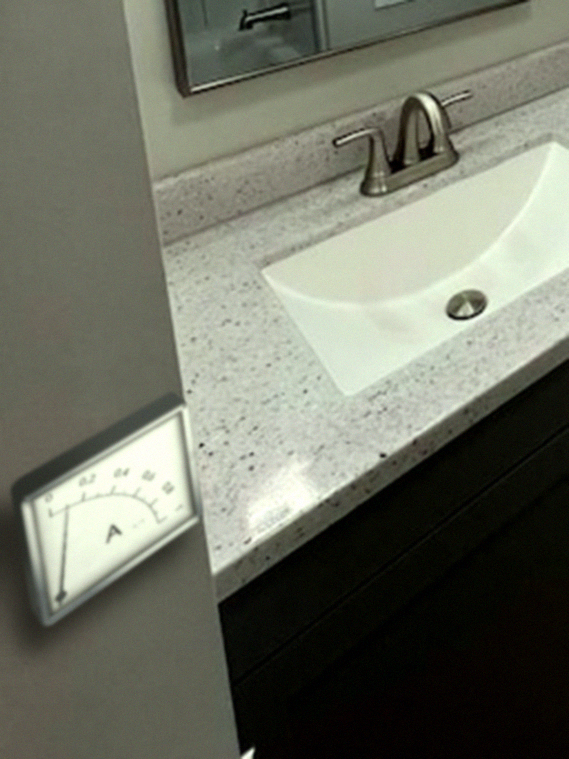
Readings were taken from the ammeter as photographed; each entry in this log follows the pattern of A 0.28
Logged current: A 0.1
